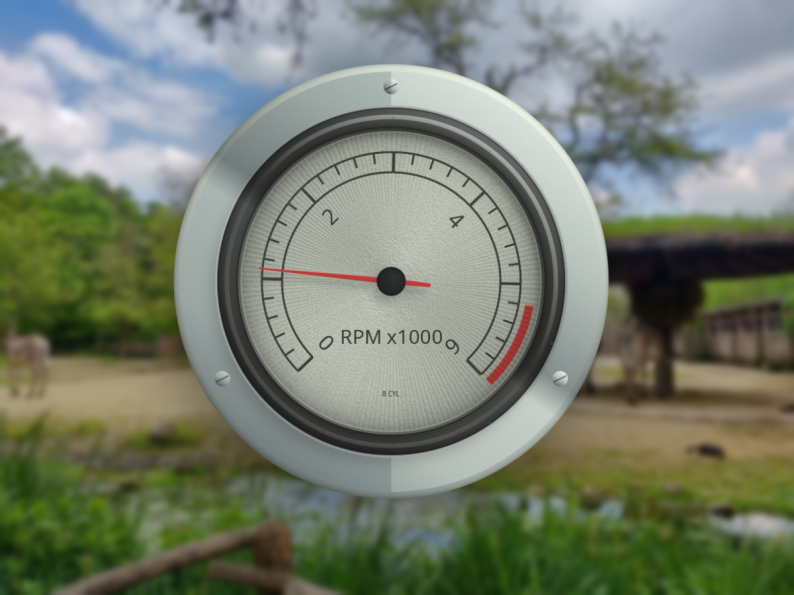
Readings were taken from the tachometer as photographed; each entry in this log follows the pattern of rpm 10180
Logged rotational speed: rpm 1100
